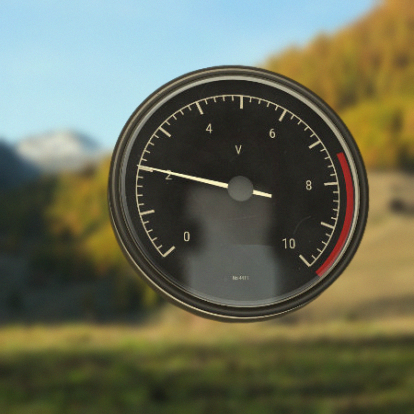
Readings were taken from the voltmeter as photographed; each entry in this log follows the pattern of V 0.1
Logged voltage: V 2
